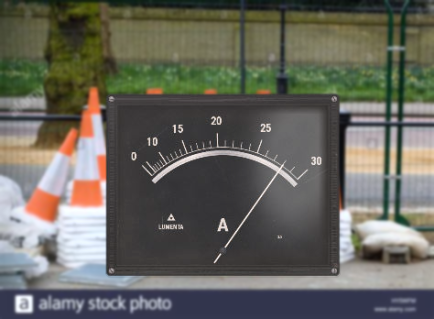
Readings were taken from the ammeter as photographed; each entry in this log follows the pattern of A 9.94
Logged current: A 28
